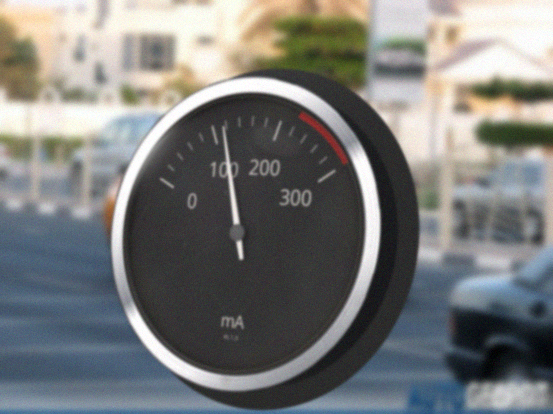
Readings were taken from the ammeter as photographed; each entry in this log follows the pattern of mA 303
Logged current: mA 120
